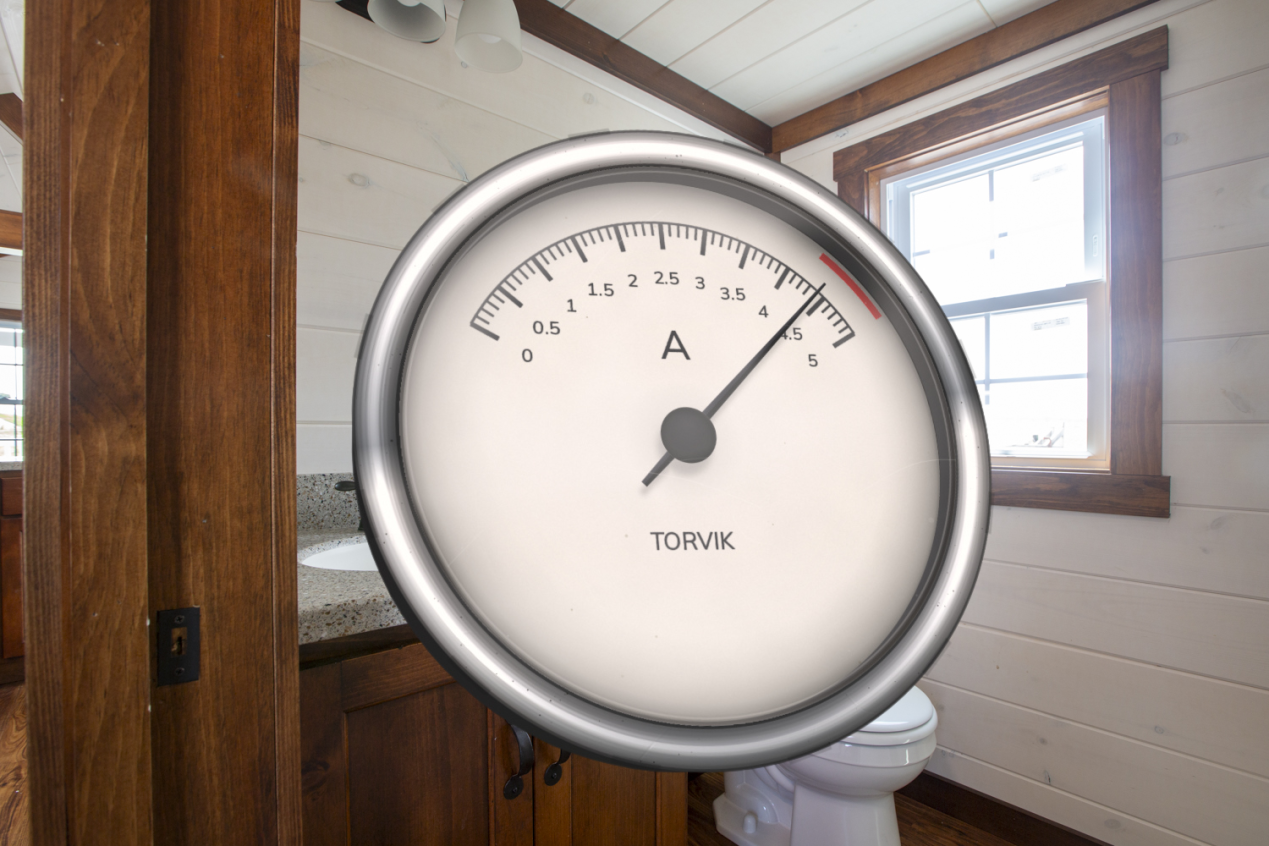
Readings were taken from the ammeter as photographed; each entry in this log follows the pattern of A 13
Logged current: A 4.4
